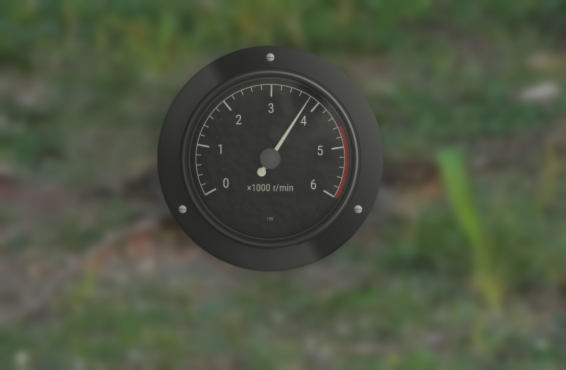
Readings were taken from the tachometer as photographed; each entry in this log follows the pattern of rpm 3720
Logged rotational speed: rpm 3800
